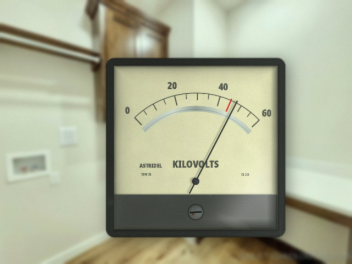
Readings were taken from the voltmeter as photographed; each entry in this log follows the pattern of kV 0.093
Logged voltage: kV 47.5
